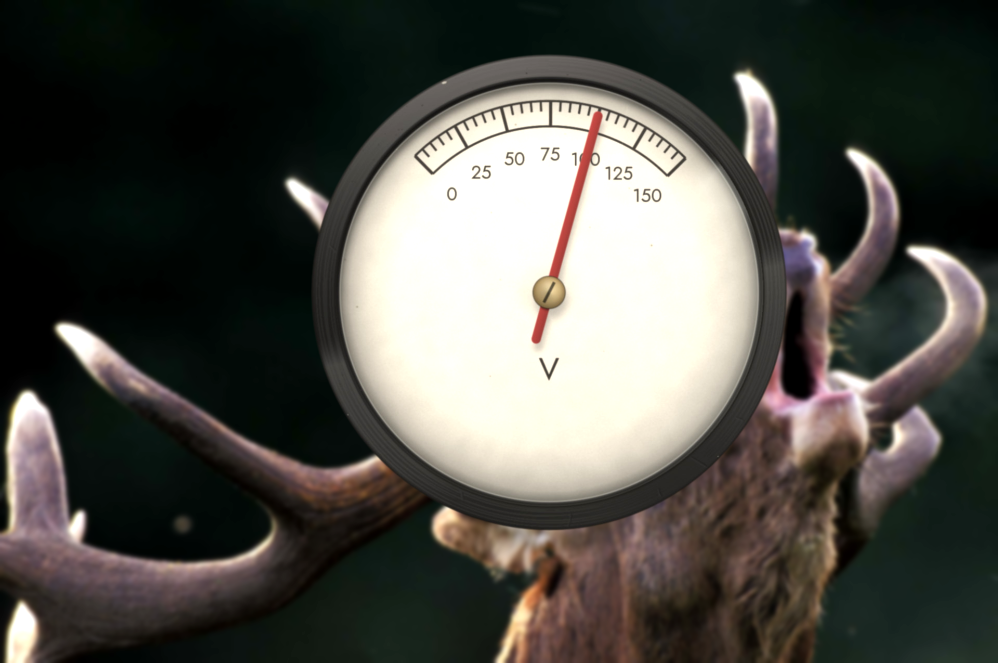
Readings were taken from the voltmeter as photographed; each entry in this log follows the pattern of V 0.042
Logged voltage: V 100
